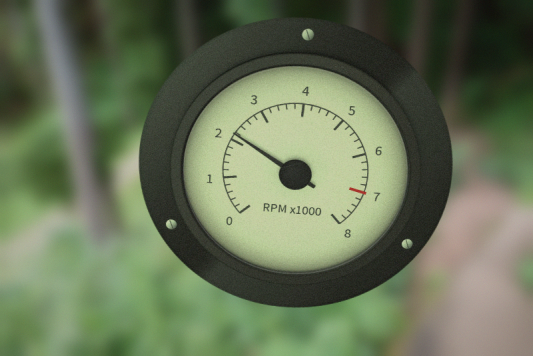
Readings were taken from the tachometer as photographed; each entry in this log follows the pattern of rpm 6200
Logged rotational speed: rpm 2200
